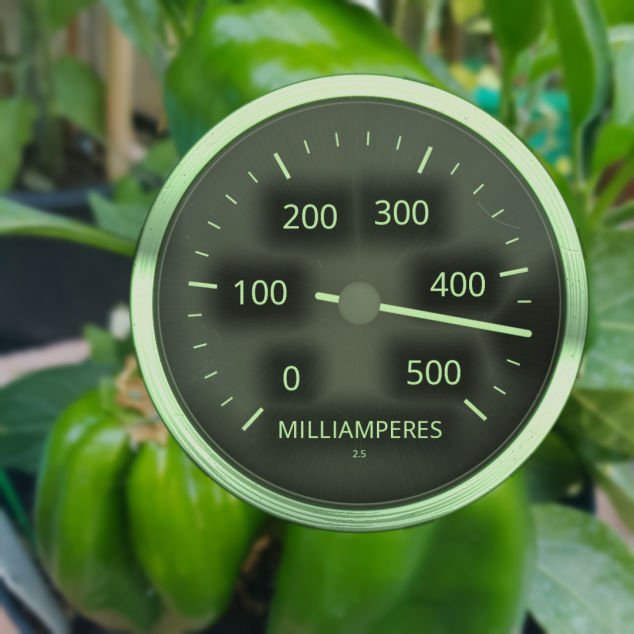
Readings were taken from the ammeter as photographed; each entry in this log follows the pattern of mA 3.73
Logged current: mA 440
